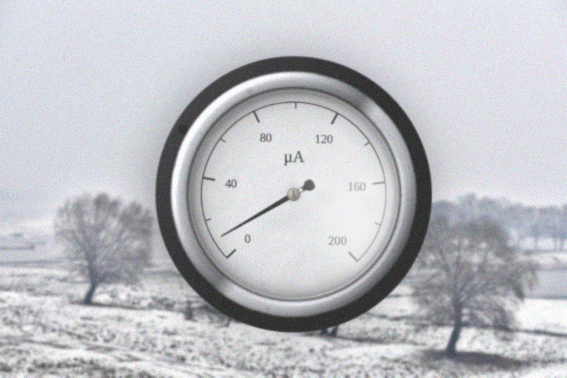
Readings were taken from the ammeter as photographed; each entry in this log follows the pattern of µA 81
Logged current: µA 10
